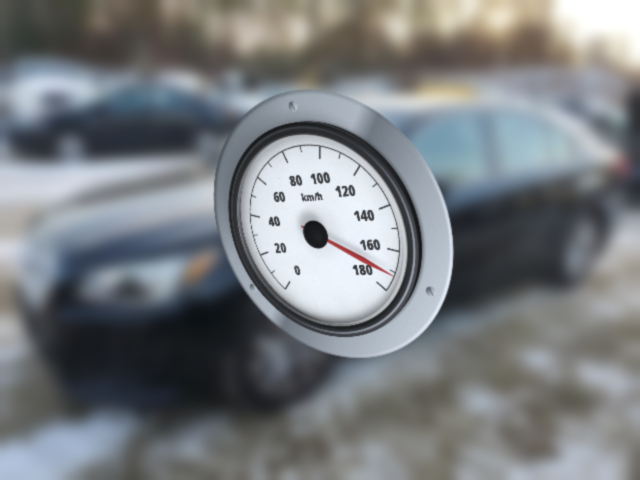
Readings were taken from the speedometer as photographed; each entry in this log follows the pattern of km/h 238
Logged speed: km/h 170
